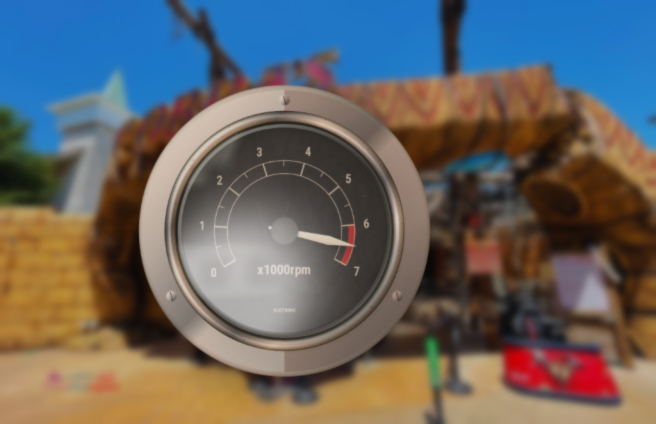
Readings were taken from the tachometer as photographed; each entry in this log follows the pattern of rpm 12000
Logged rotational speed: rpm 6500
